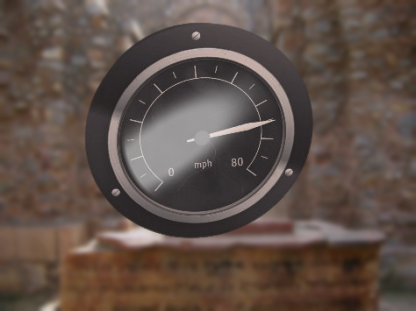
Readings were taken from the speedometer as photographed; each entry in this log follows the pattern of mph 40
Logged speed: mph 65
